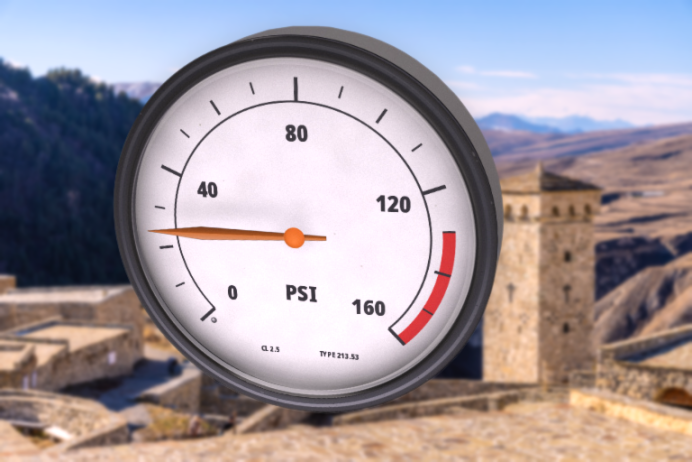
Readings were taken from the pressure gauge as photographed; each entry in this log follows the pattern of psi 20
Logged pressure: psi 25
